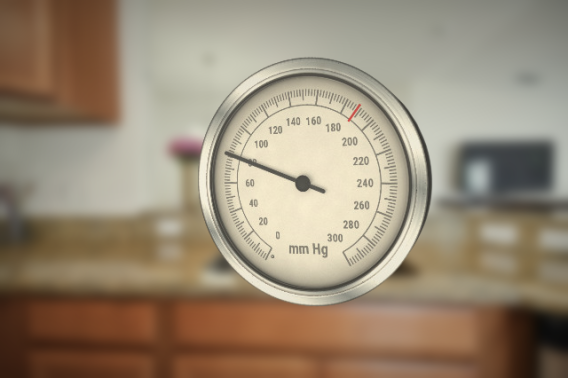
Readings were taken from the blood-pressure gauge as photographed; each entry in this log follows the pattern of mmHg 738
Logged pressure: mmHg 80
